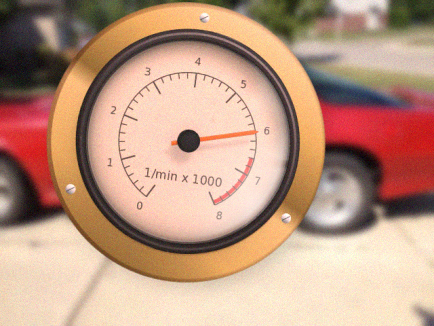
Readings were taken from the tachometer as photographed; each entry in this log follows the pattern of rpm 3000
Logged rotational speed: rpm 6000
